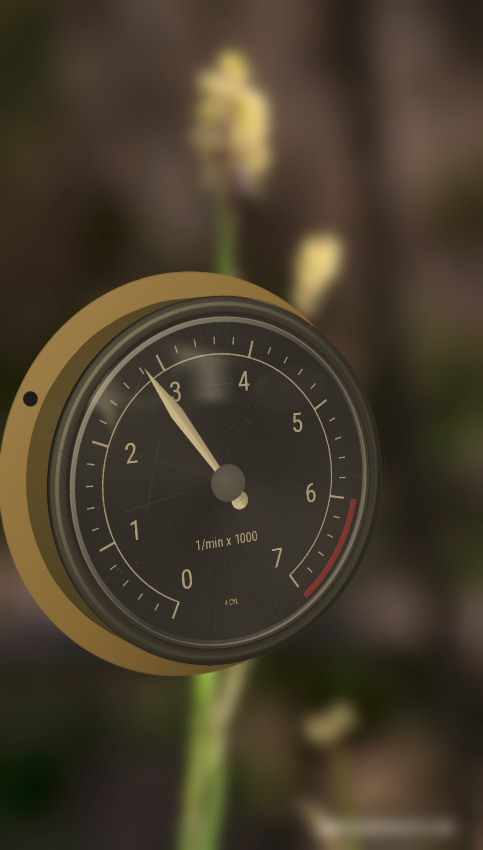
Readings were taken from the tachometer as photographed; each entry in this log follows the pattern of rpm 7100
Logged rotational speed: rpm 2800
